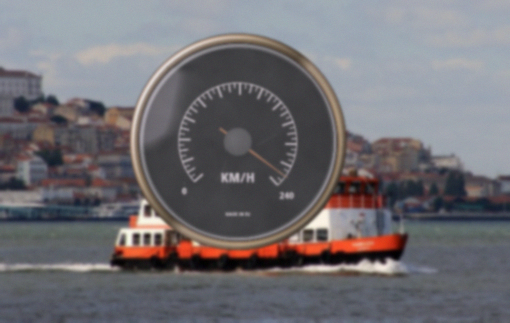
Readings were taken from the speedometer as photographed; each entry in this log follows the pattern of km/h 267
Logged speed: km/h 230
